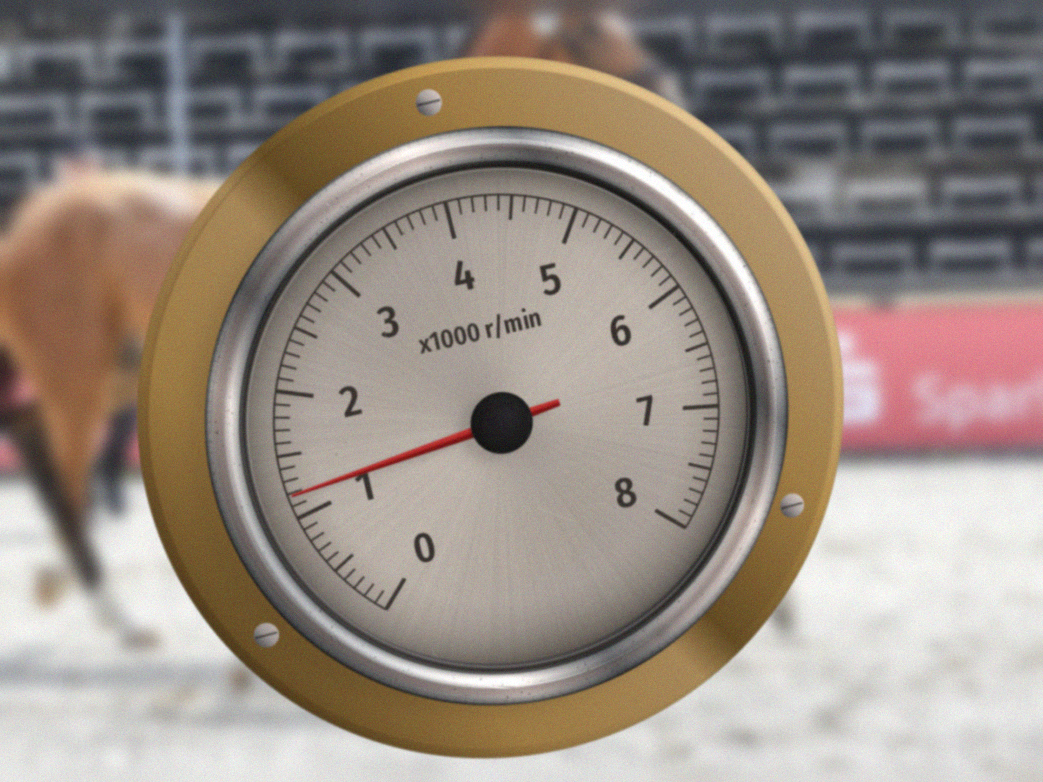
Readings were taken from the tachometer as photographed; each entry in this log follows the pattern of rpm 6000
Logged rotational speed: rpm 1200
